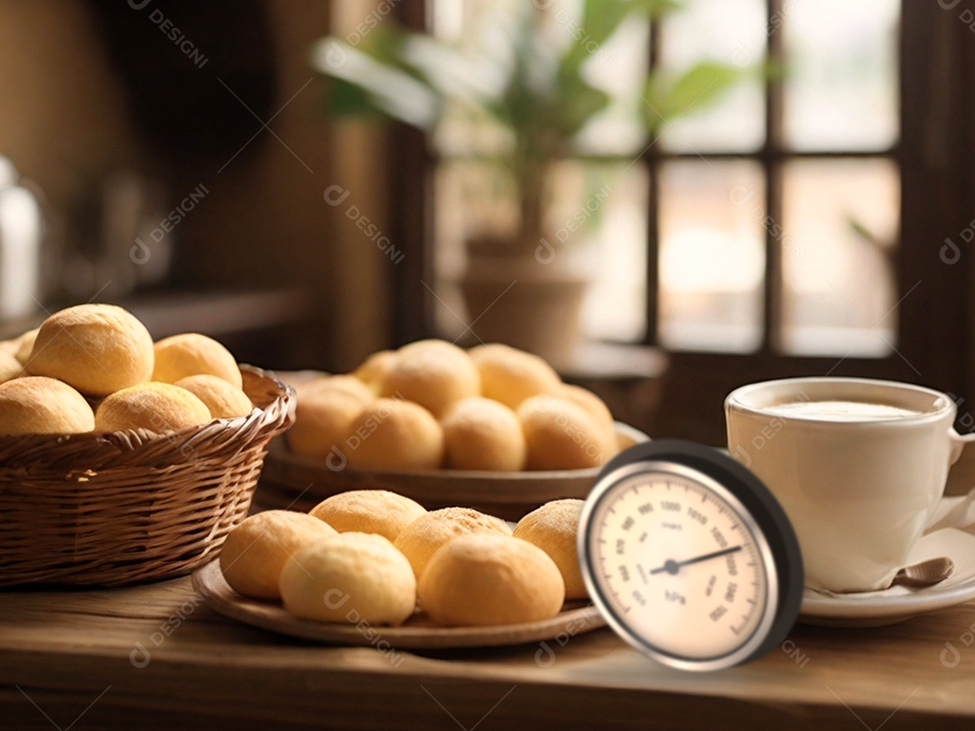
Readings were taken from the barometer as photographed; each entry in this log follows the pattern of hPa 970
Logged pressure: hPa 1025
